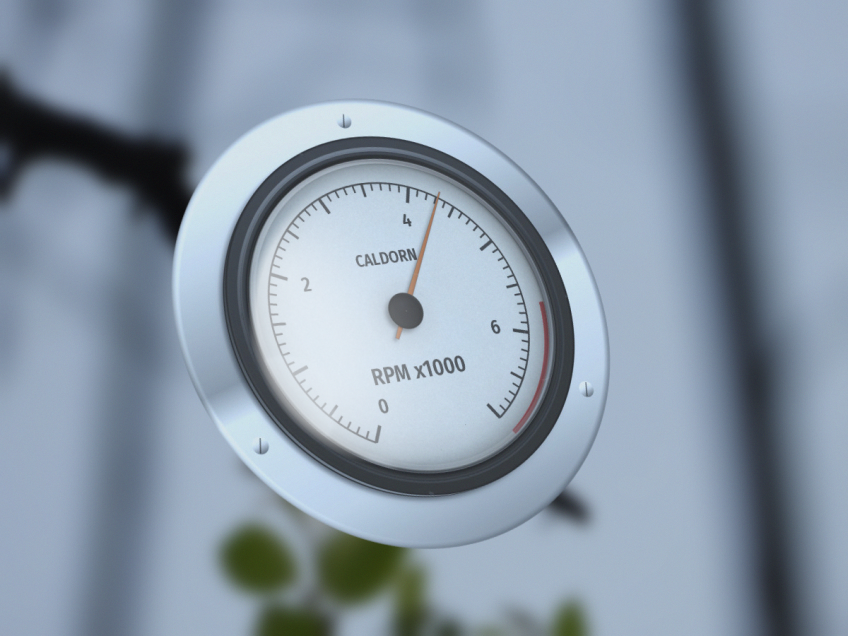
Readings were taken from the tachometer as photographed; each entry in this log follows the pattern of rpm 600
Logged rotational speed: rpm 4300
